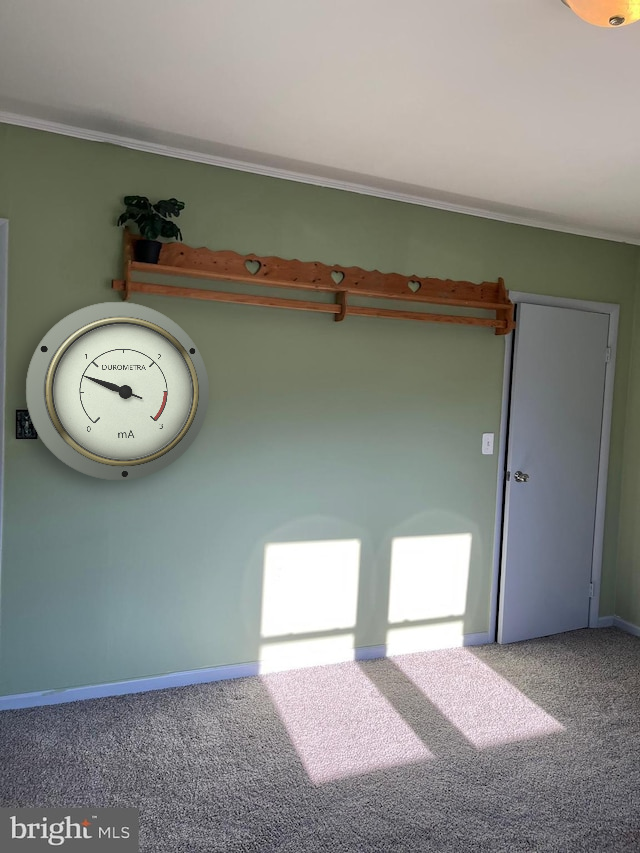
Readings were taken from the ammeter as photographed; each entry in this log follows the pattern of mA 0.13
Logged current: mA 0.75
